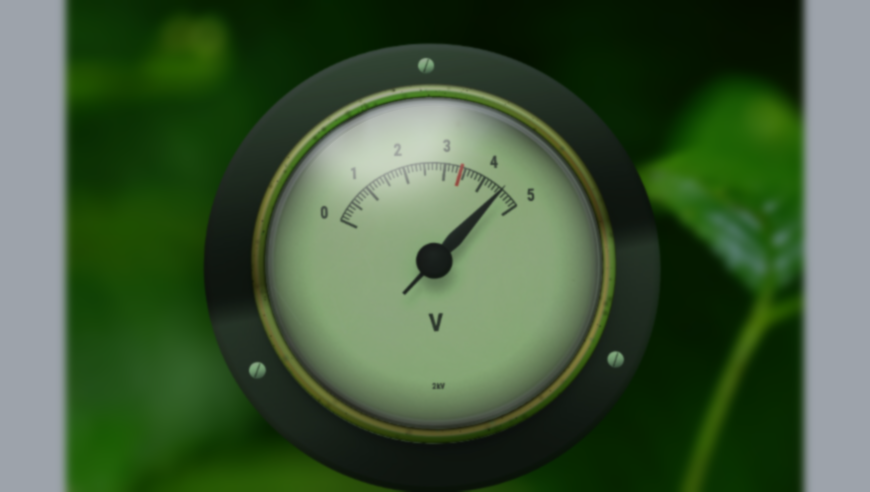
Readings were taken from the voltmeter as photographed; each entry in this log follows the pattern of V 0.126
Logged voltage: V 4.5
